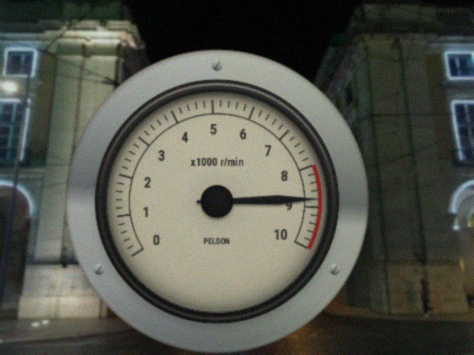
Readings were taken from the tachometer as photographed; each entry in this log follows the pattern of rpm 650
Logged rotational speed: rpm 8800
